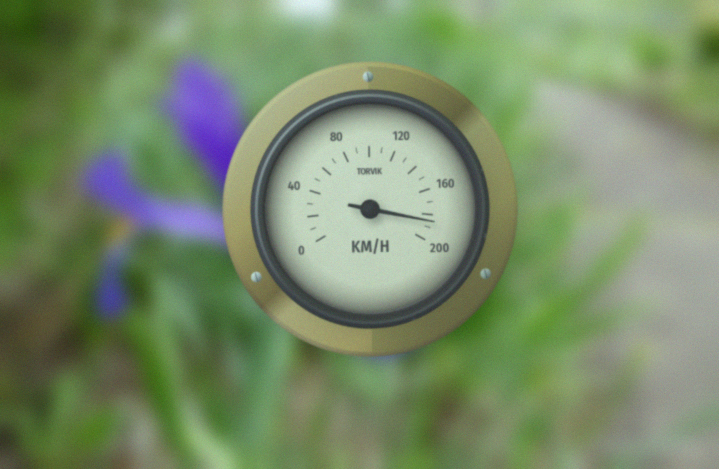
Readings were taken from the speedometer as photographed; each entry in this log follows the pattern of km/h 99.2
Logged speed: km/h 185
